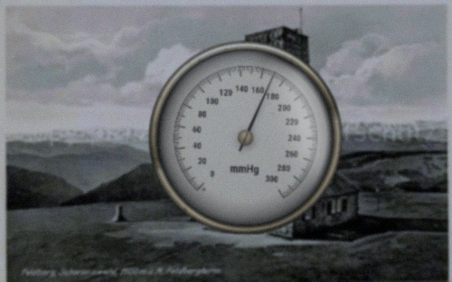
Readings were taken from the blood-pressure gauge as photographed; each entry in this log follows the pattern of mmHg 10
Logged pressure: mmHg 170
